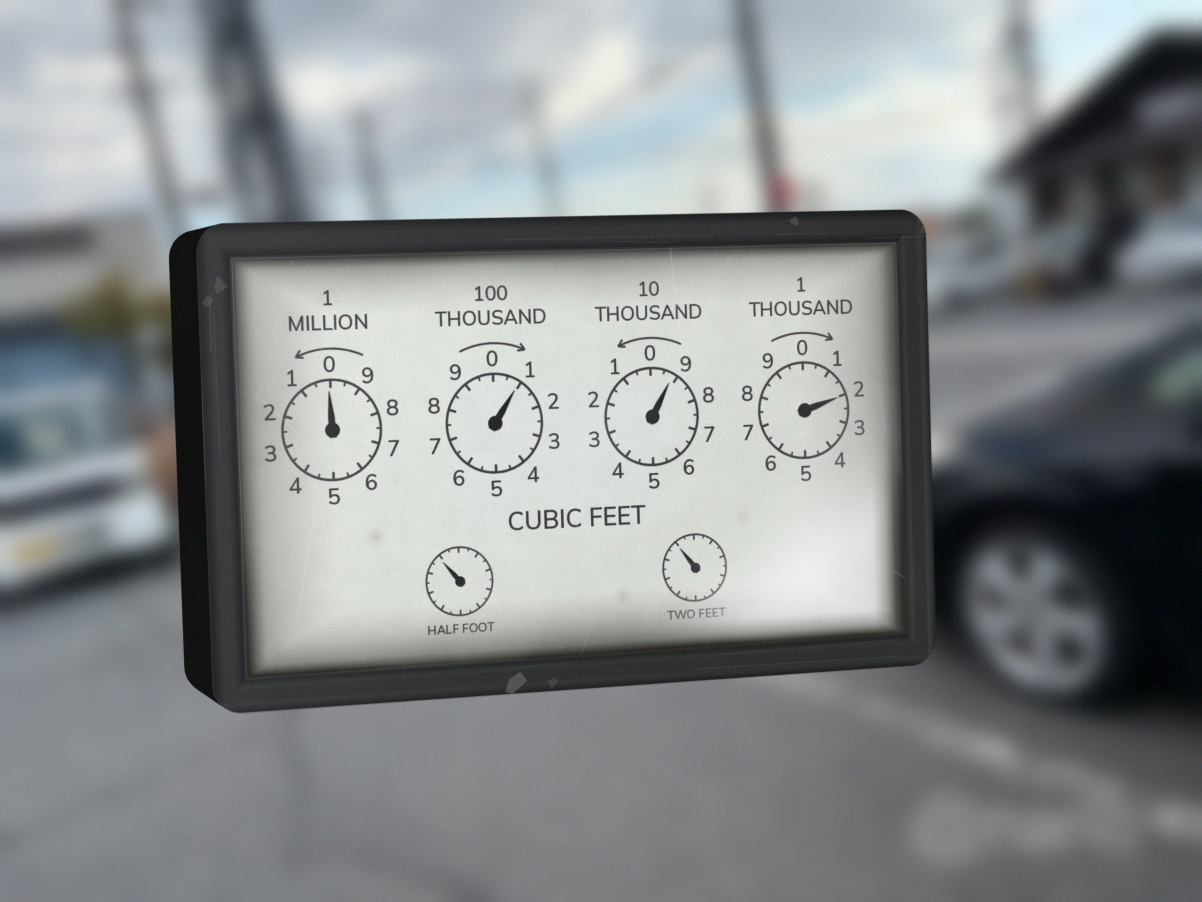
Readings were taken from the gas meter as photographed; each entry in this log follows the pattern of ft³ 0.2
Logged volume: ft³ 9200
